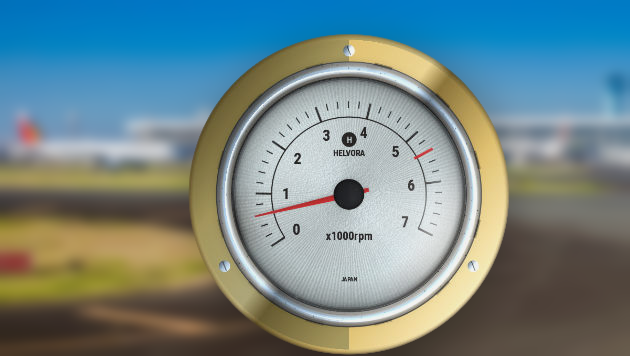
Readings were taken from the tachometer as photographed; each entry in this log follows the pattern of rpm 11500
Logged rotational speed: rpm 600
